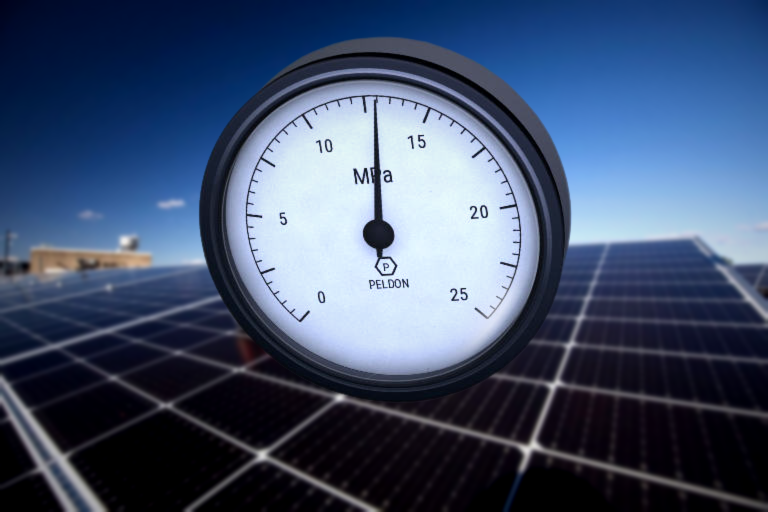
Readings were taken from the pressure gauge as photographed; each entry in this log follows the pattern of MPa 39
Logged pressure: MPa 13
